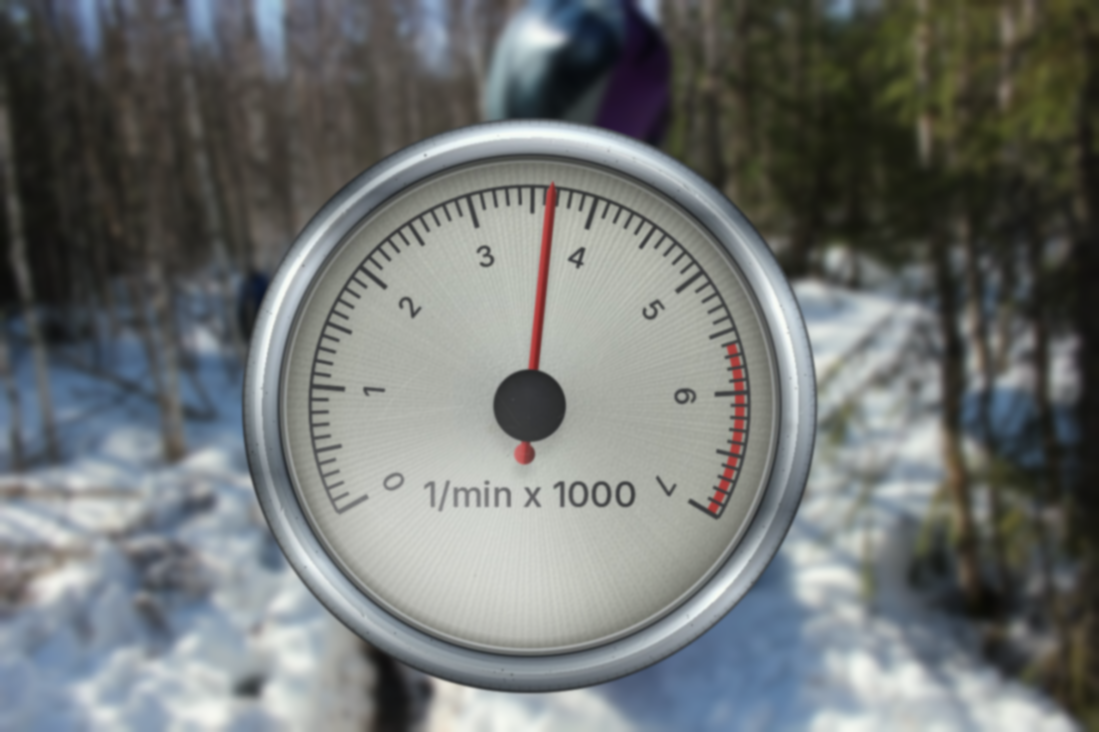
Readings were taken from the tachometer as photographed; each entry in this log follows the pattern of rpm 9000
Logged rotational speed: rpm 3650
